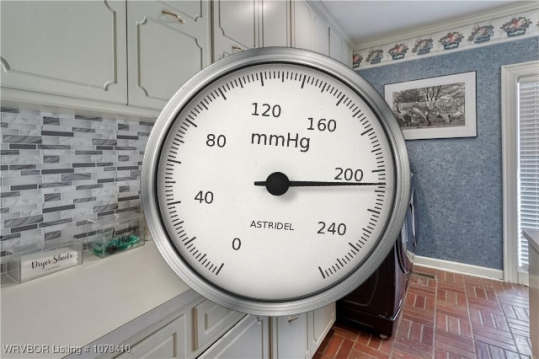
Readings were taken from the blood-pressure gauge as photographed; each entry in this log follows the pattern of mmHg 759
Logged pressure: mmHg 206
